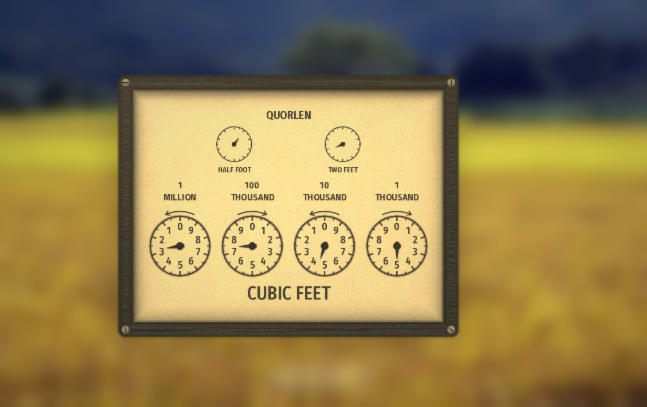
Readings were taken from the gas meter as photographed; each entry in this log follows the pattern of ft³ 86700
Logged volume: ft³ 274500
